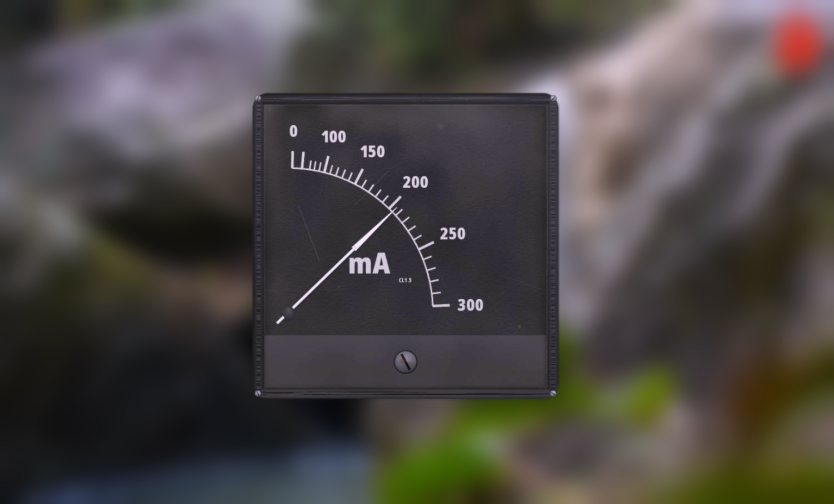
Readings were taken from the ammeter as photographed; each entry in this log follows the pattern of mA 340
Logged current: mA 205
